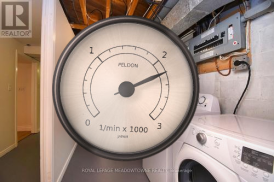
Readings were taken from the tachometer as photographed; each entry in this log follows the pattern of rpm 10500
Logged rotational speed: rpm 2200
